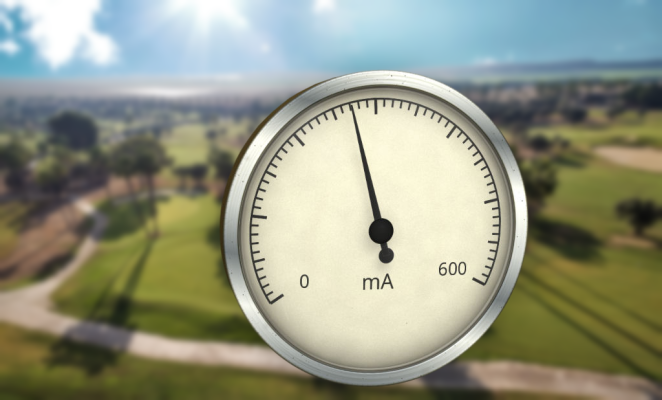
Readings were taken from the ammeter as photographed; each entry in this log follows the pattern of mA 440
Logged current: mA 270
